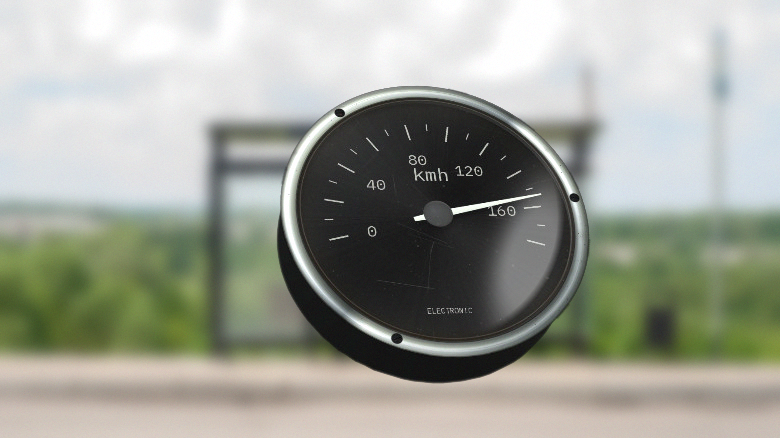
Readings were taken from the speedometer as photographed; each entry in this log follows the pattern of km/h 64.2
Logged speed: km/h 155
